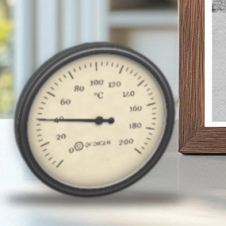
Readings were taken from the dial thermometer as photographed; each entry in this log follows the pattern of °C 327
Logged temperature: °C 40
